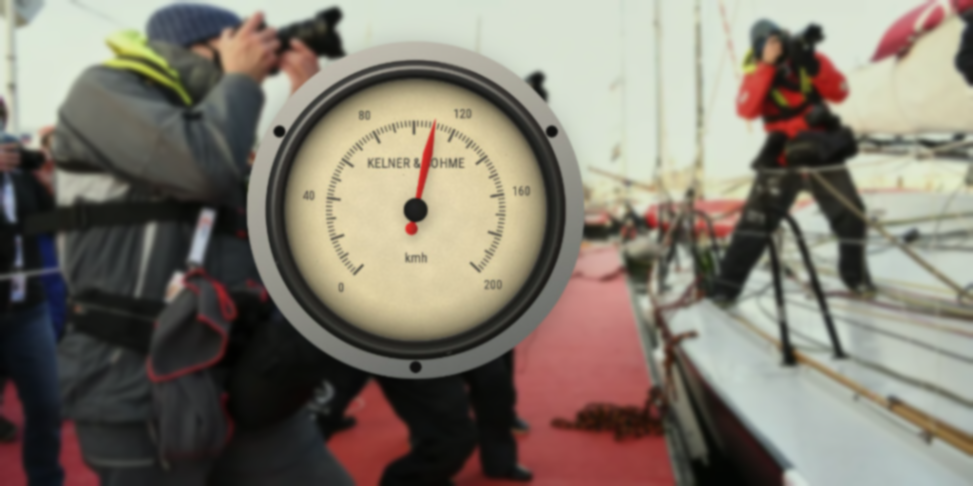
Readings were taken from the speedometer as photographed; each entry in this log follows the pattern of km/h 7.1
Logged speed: km/h 110
